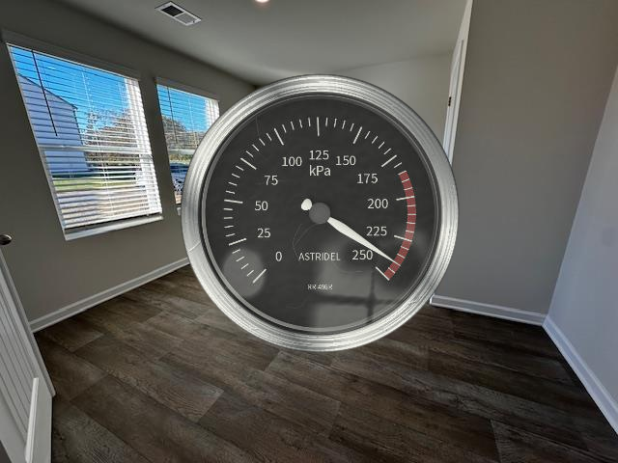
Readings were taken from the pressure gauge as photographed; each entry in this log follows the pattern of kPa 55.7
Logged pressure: kPa 240
